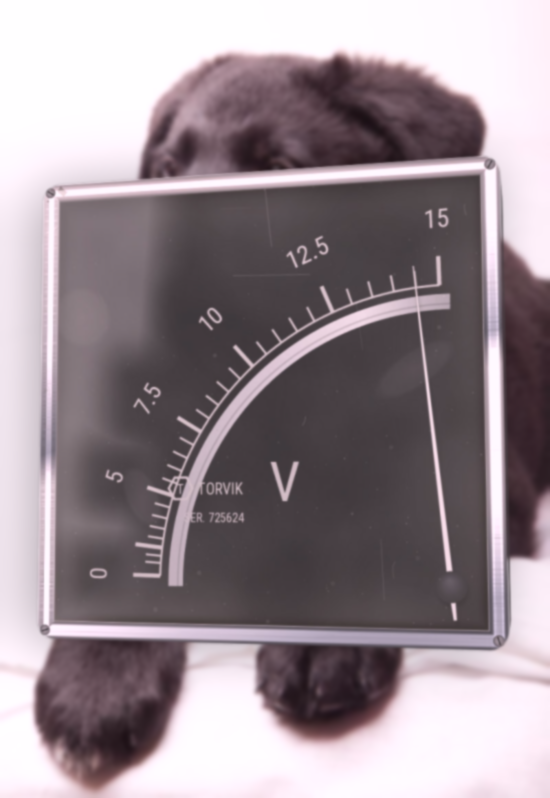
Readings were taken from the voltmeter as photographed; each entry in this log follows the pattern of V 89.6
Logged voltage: V 14.5
